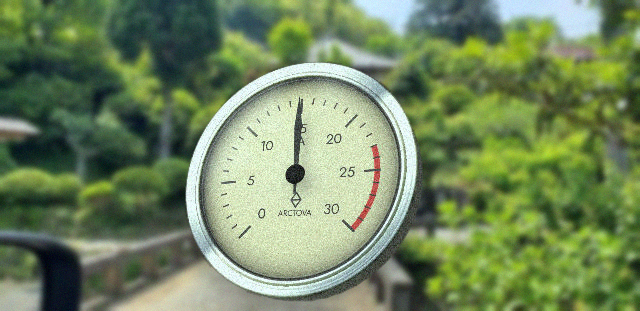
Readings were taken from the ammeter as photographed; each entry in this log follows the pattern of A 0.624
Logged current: A 15
